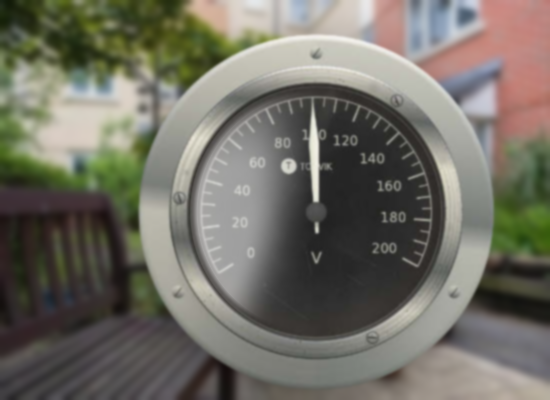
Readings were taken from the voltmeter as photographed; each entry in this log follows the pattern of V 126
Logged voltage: V 100
